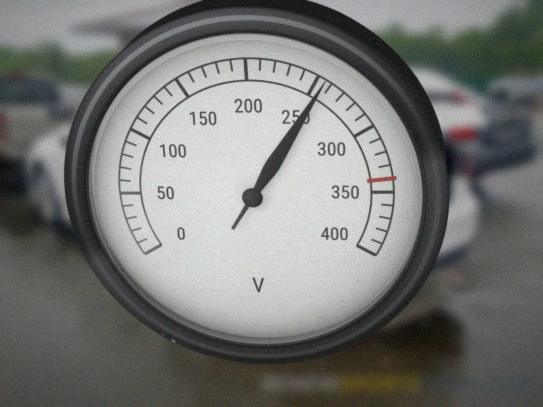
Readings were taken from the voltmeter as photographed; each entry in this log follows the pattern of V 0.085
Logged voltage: V 255
